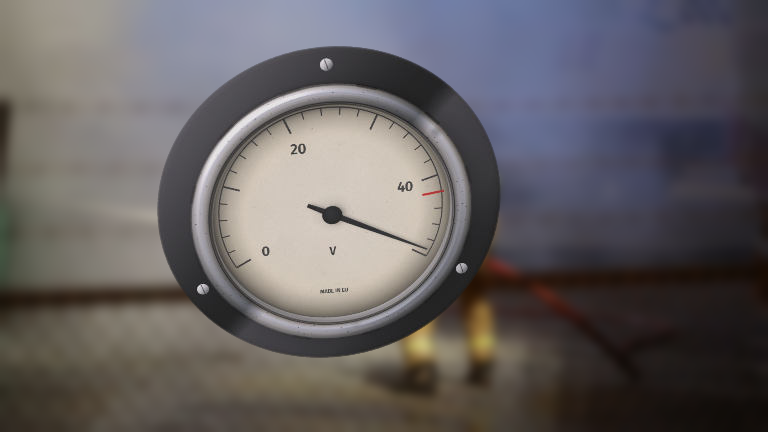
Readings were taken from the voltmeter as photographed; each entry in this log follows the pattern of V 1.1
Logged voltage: V 49
